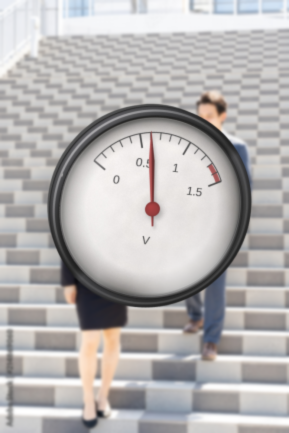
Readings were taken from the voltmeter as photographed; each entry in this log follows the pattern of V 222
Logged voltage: V 0.6
